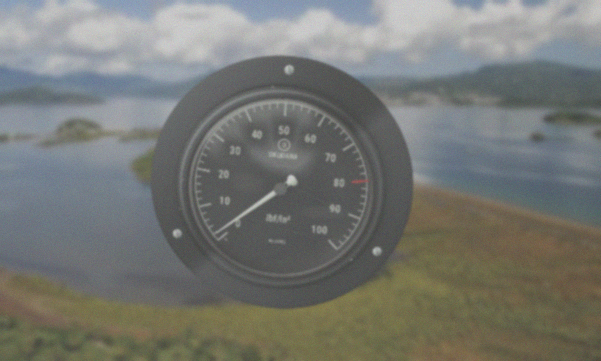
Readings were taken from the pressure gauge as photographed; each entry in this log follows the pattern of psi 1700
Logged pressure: psi 2
